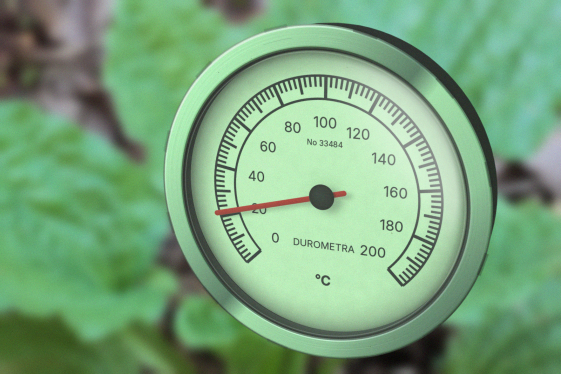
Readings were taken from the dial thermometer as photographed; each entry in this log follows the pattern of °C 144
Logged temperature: °C 22
